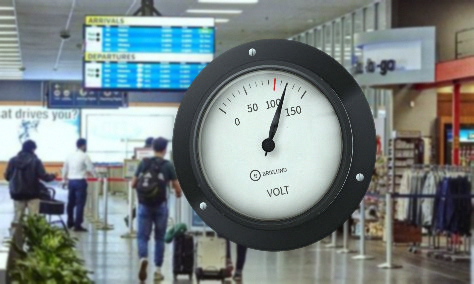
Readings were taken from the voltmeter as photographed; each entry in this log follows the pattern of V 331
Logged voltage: V 120
